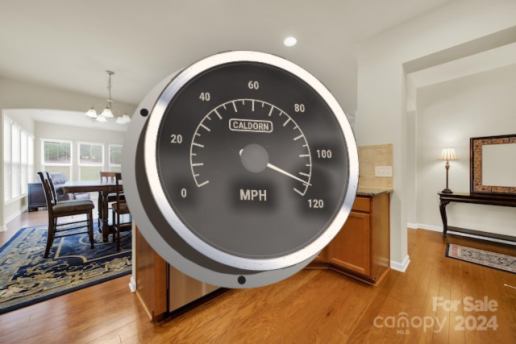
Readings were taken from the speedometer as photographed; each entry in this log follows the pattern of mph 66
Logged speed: mph 115
